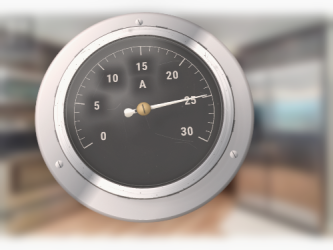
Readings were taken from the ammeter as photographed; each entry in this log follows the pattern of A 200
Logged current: A 25
